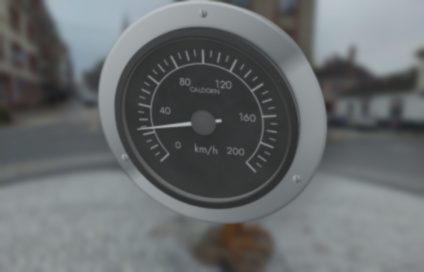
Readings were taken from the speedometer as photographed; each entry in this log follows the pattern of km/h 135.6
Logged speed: km/h 25
